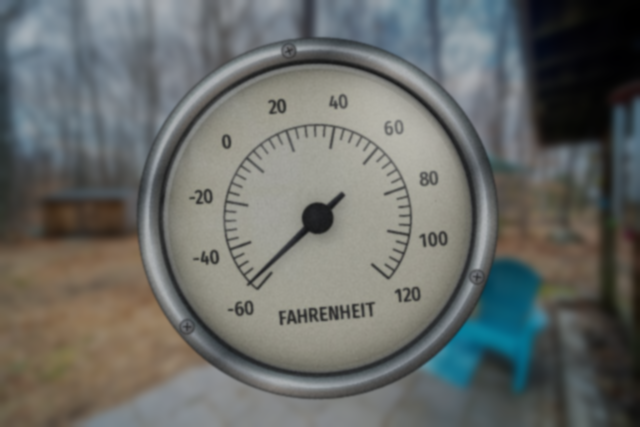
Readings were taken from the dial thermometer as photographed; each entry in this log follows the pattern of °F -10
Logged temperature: °F -56
